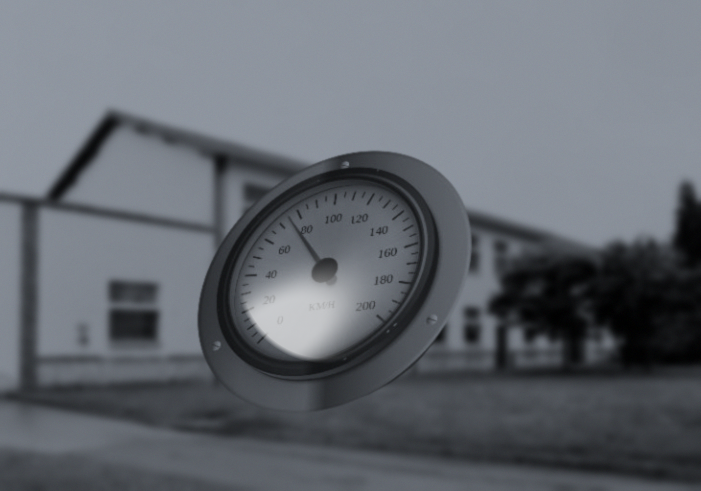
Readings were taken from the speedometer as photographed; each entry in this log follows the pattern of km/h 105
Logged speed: km/h 75
